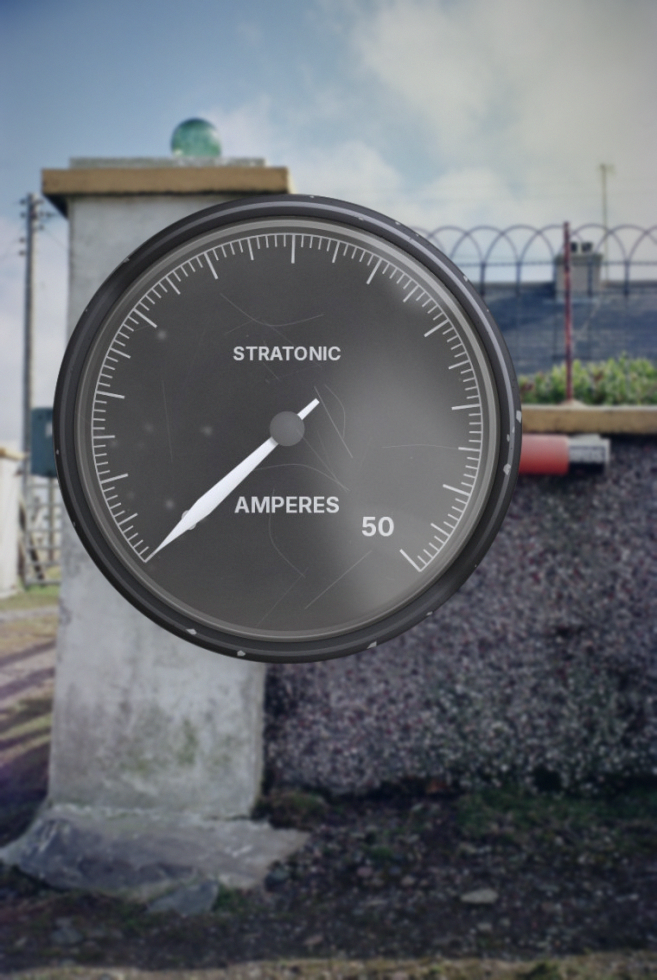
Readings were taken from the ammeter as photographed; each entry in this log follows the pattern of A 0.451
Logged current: A 0
